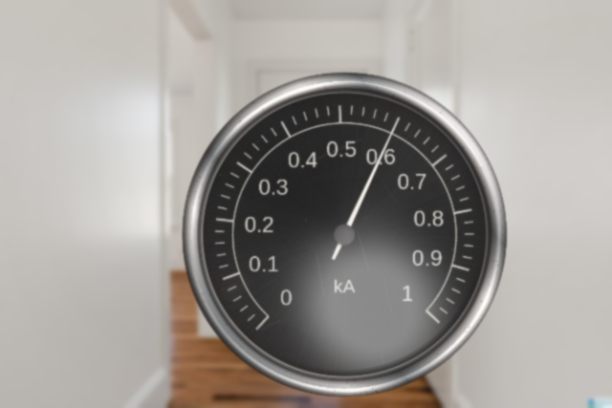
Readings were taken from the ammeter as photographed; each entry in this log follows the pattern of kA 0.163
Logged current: kA 0.6
